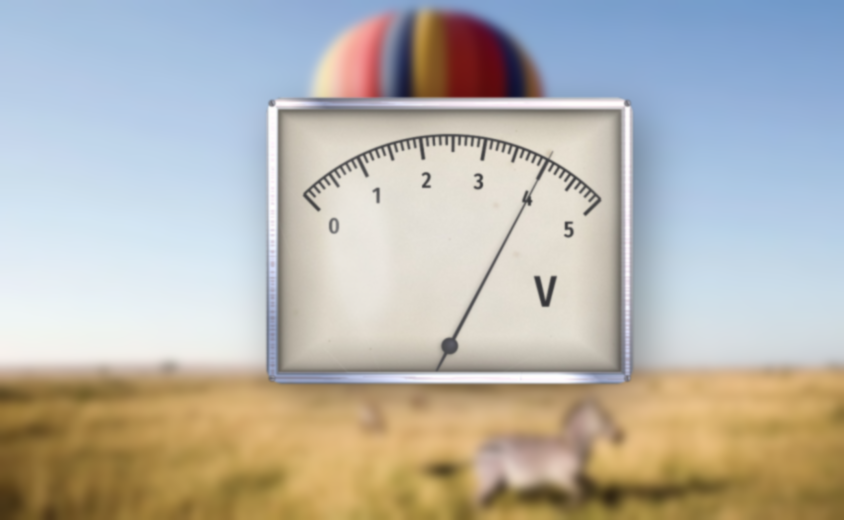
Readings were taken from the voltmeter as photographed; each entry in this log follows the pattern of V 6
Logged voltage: V 4
